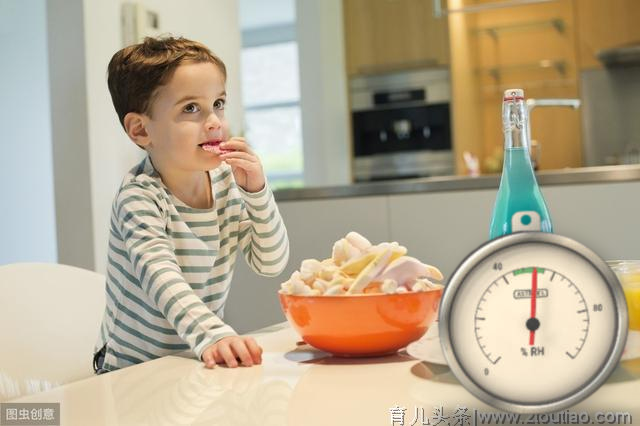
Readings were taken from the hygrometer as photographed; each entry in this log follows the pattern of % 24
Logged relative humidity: % 52
